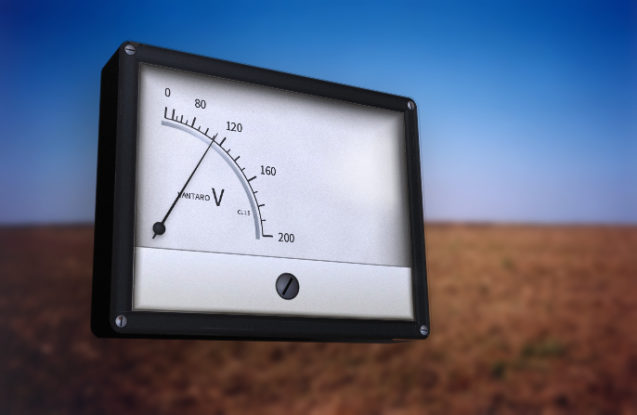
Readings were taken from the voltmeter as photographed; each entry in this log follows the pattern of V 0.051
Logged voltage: V 110
